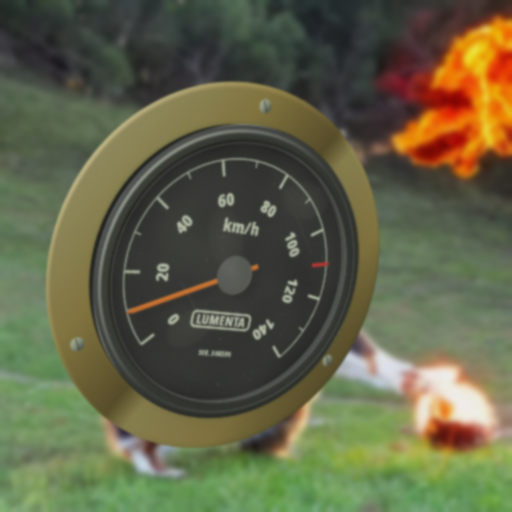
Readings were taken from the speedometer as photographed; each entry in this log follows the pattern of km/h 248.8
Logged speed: km/h 10
